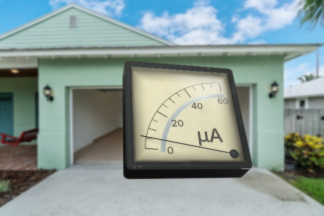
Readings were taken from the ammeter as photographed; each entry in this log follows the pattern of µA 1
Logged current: µA 5
